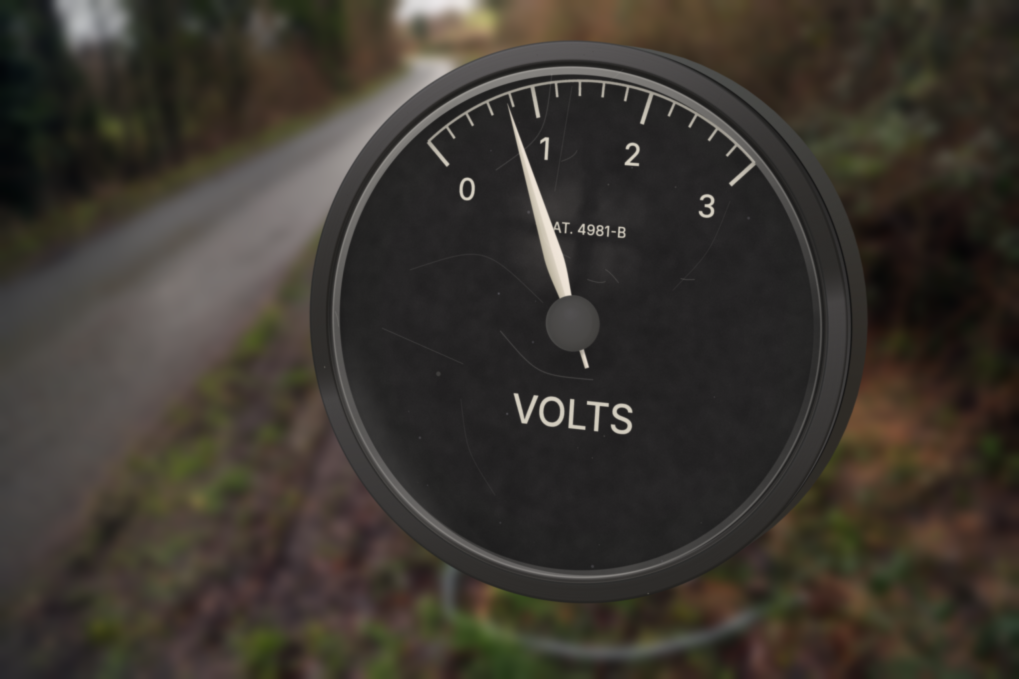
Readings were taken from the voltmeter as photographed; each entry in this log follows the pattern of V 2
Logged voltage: V 0.8
